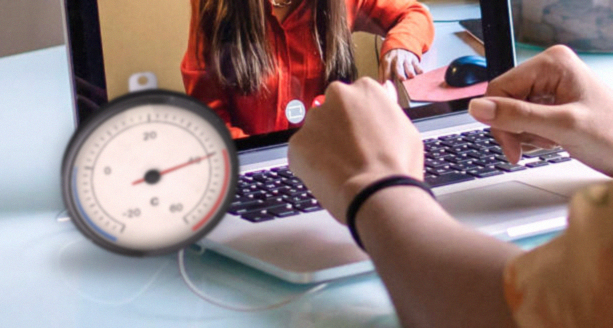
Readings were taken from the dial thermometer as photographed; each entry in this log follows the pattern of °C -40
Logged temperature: °C 40
